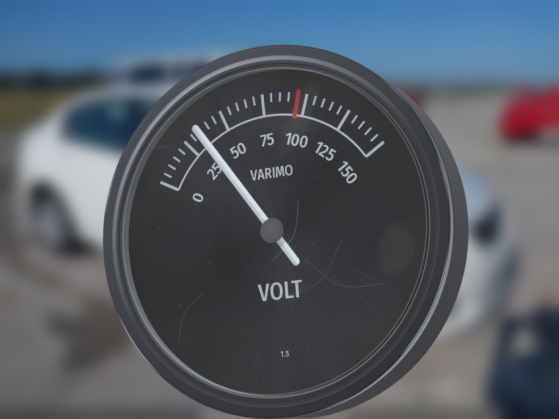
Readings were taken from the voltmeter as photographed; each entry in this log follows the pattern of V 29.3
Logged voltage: V 35
